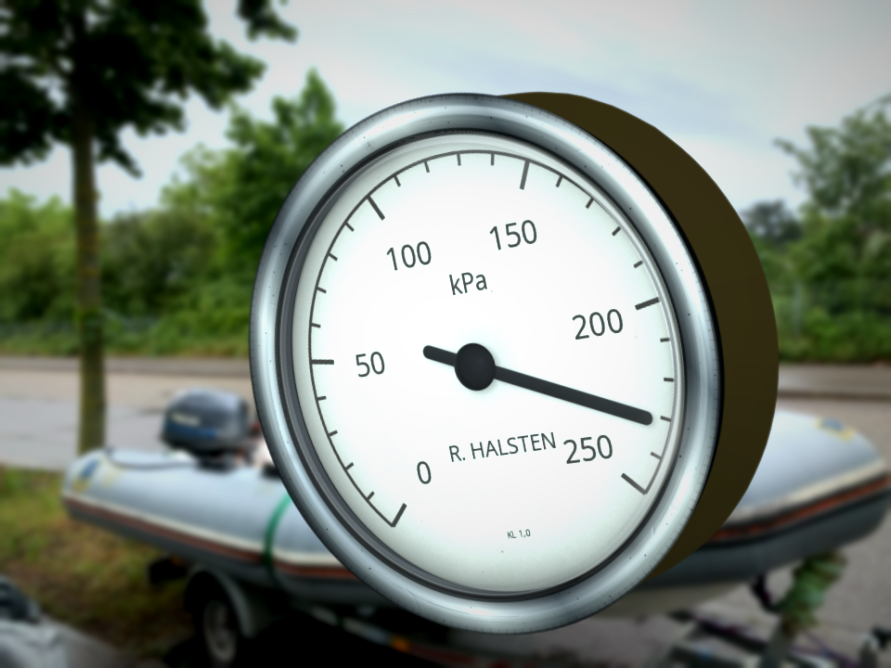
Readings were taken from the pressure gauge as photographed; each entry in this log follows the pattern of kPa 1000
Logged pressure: kPa 230
